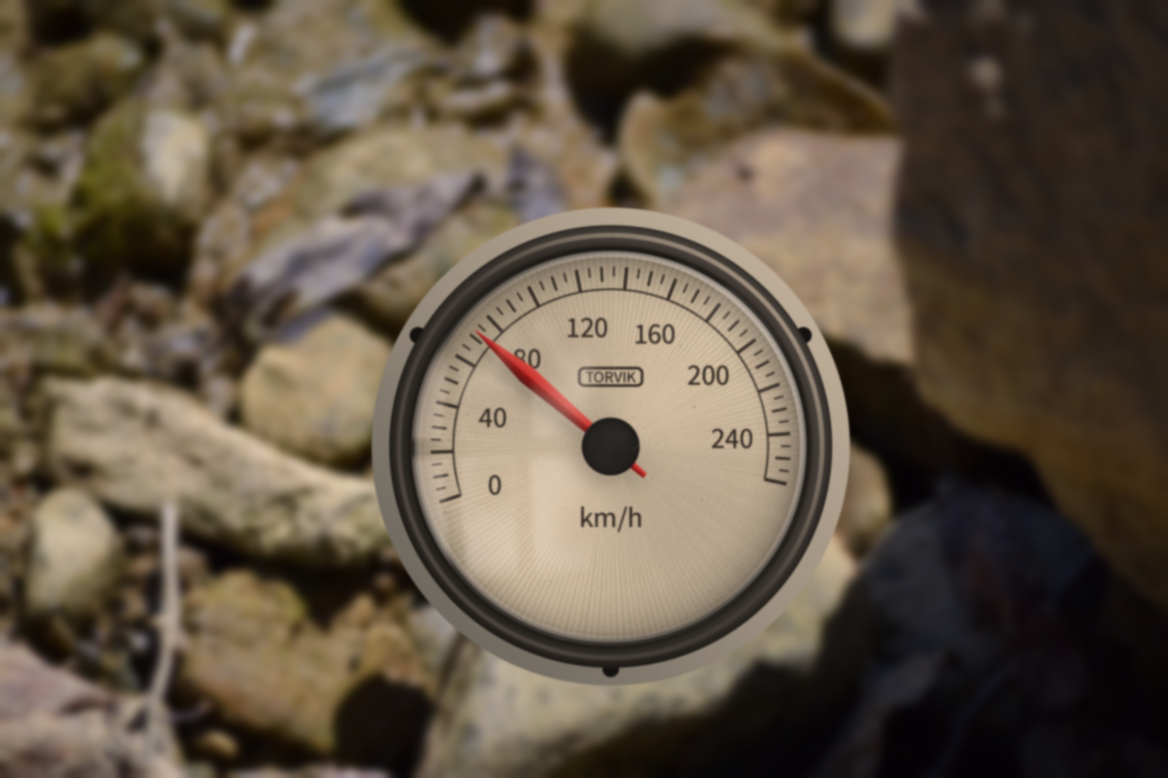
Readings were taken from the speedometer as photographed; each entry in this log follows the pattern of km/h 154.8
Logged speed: km/h 72.5
